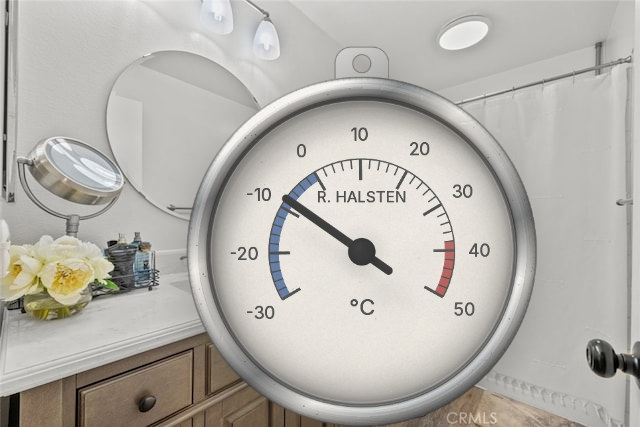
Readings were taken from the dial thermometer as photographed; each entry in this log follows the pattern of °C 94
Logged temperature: °C -8
